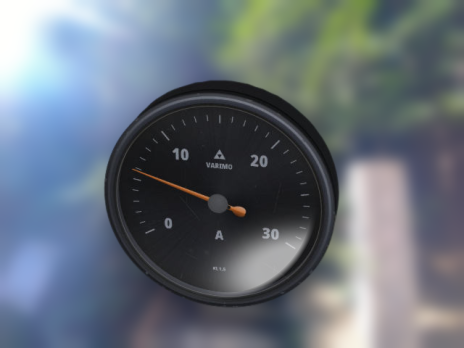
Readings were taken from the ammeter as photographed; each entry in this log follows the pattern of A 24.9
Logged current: A 6
